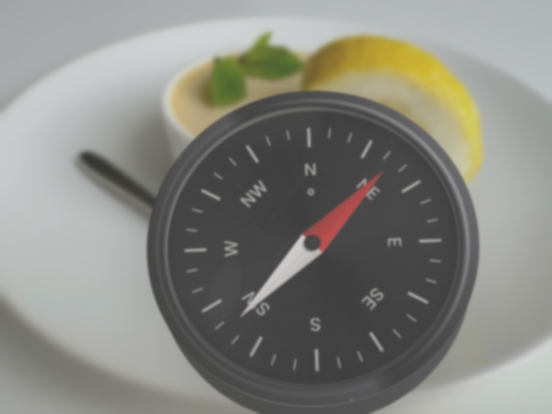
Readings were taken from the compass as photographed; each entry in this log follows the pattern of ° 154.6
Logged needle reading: ° 45
